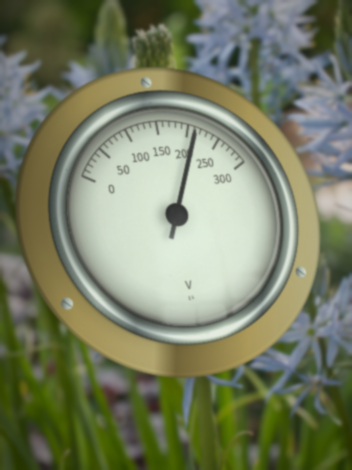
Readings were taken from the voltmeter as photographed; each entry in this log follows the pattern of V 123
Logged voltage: V 210
